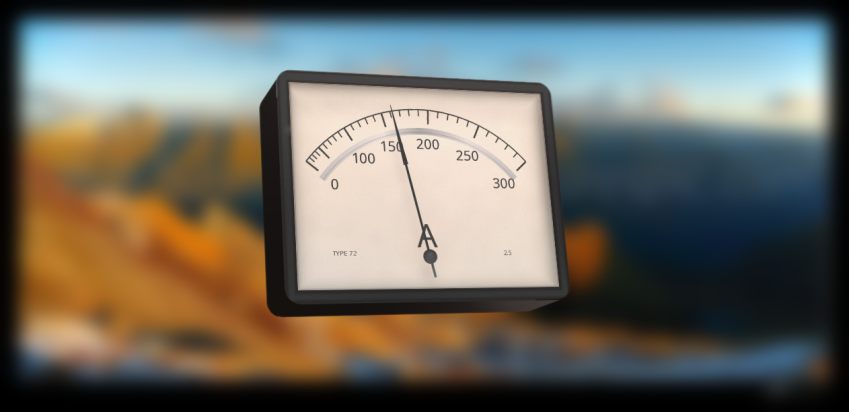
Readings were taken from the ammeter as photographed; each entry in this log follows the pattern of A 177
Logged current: A 160
